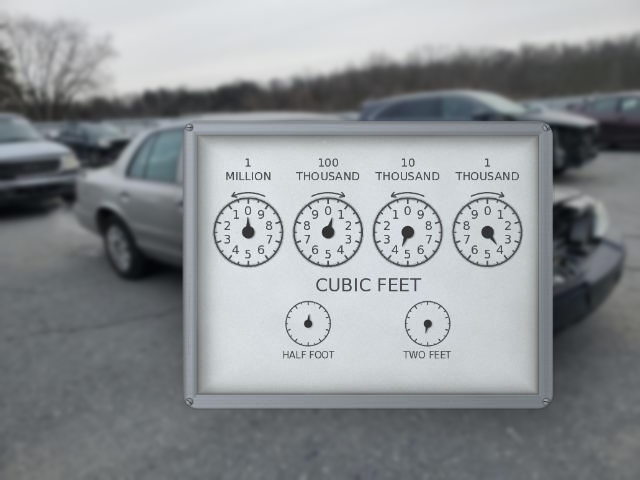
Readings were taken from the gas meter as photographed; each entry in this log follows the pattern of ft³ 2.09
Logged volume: ft³ 4400
